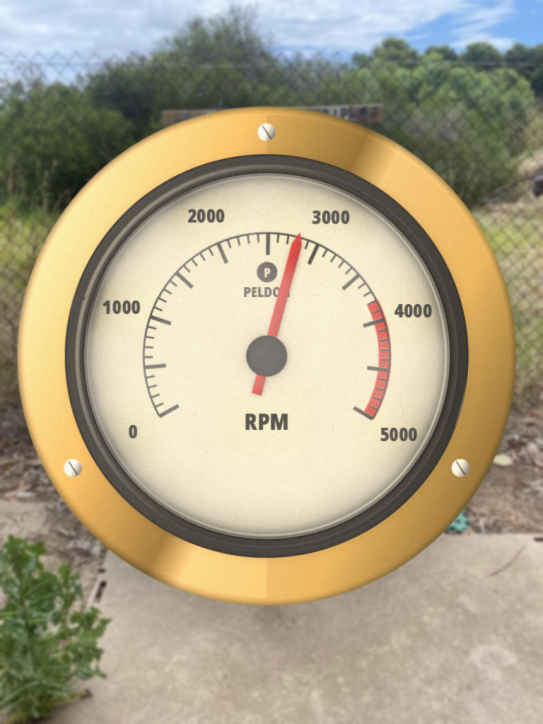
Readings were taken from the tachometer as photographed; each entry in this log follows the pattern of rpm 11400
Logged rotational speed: rpm 2800
